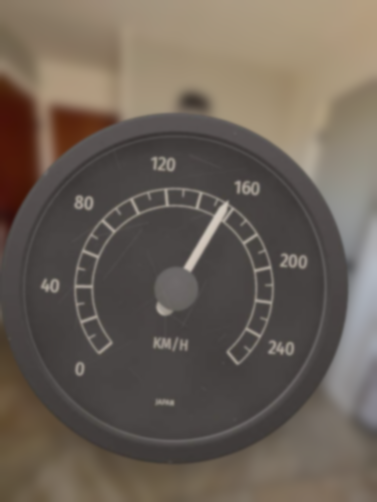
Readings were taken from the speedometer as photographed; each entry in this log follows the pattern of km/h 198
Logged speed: km/h 155
